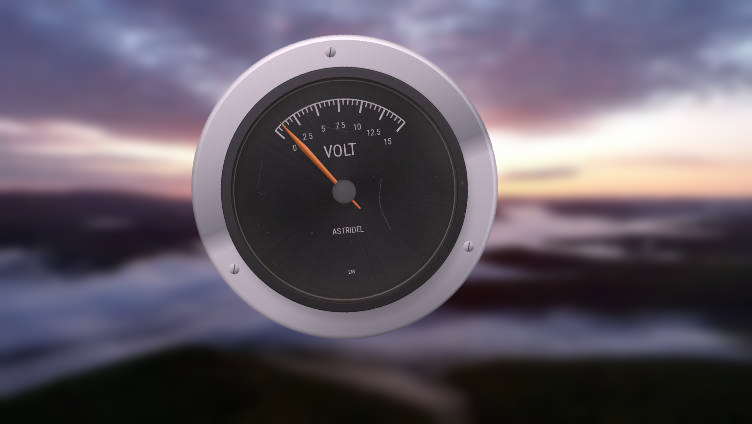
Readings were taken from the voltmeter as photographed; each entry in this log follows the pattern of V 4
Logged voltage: V 1
